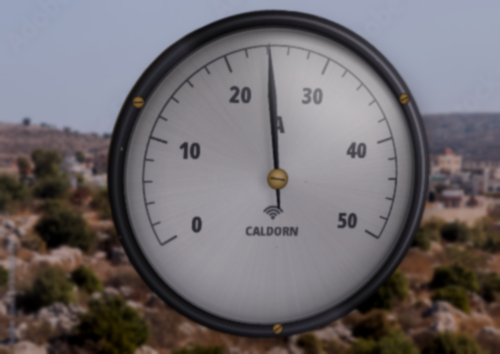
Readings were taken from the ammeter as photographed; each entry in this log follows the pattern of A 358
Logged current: A 24
